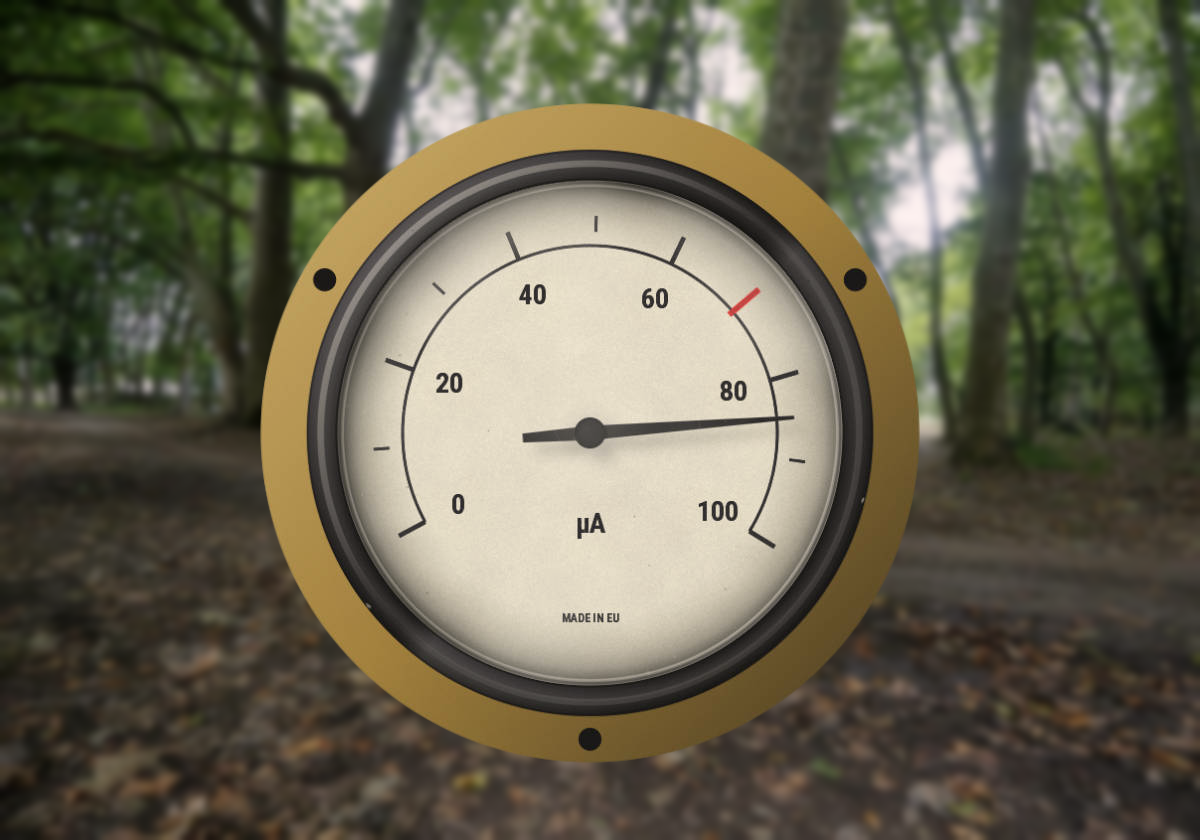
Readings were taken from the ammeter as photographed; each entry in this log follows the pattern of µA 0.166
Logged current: µA 85
